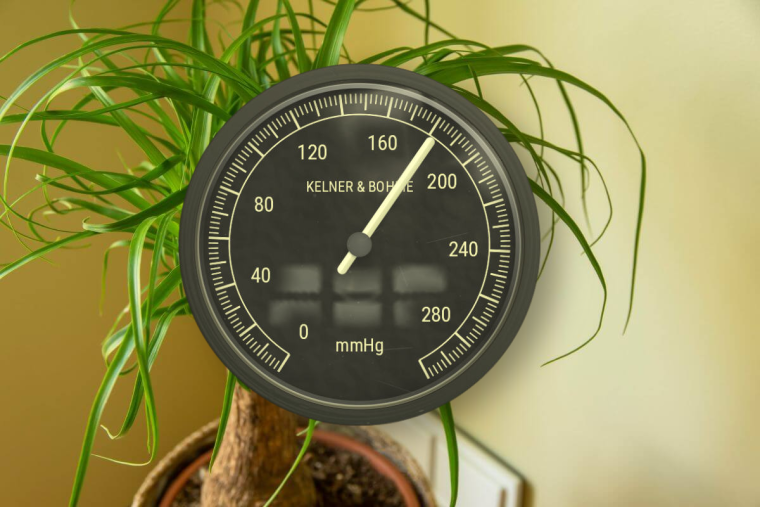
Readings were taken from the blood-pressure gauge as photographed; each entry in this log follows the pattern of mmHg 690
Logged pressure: mmHg 182
